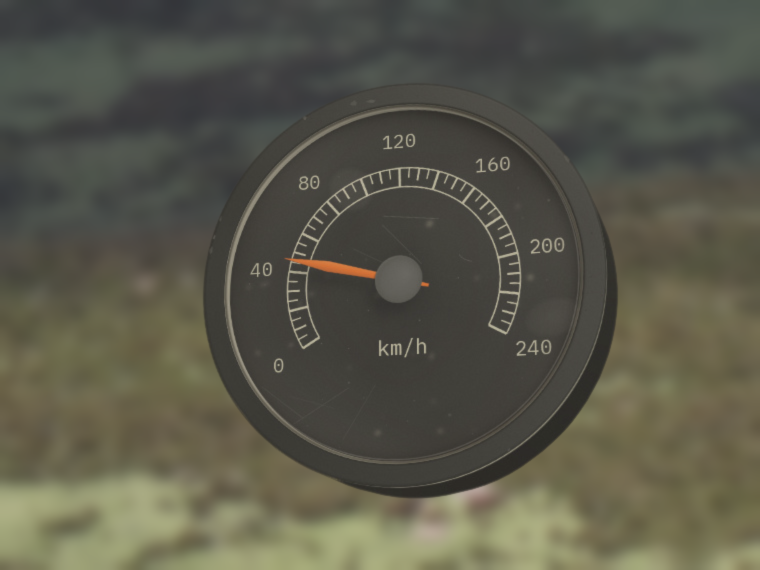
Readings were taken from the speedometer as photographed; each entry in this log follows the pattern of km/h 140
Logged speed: km/h 45
